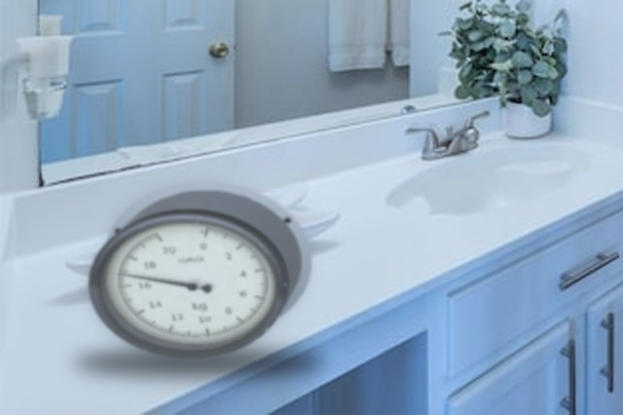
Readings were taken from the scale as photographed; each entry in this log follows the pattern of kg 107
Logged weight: kg 17
